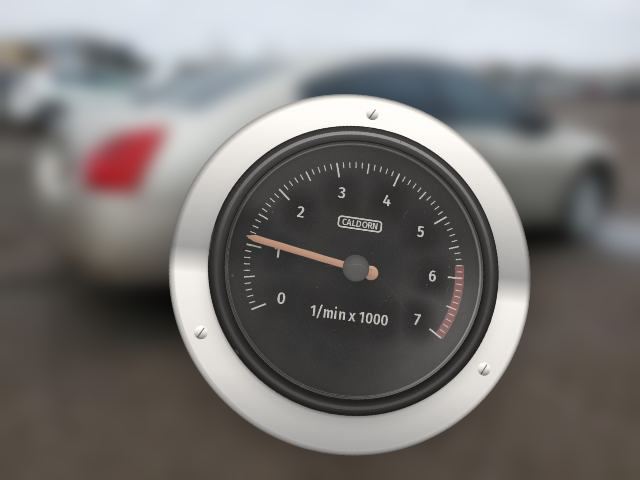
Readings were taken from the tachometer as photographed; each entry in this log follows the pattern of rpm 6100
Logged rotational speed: rpm 1100
